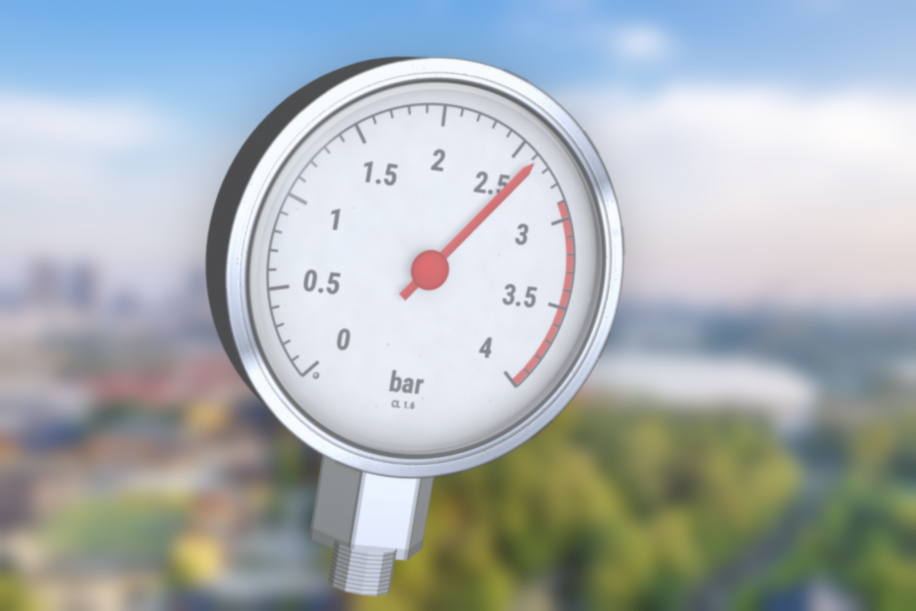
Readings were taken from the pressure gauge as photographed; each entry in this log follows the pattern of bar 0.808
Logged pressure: bar 2.6
